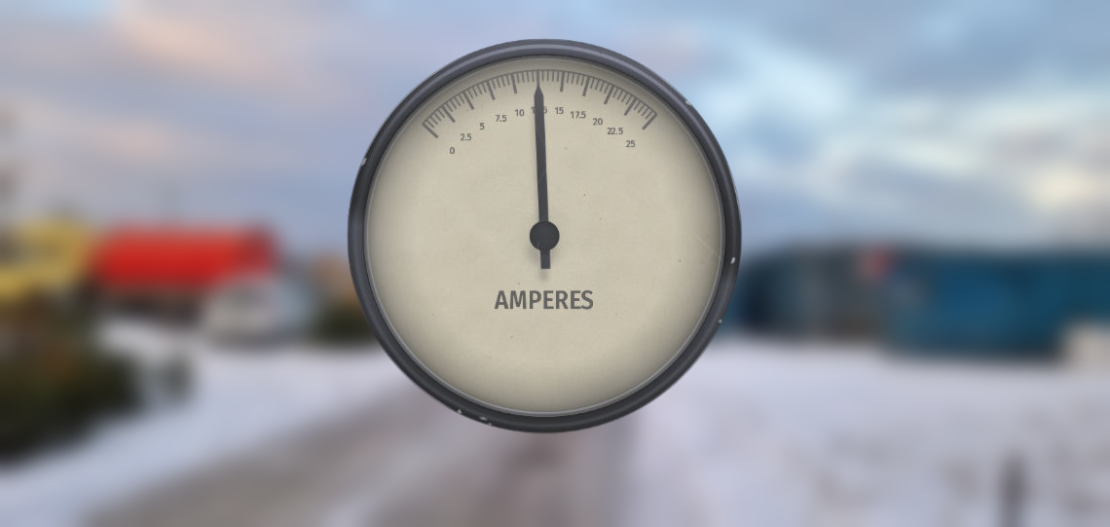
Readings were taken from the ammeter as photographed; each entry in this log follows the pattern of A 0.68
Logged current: A 12.5
